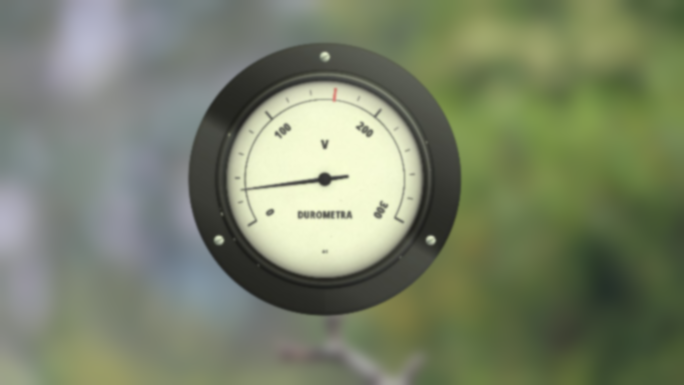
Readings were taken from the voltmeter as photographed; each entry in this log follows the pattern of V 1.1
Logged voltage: V 30
